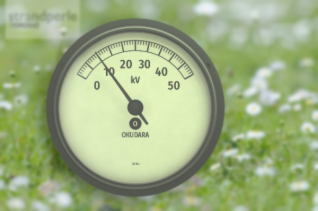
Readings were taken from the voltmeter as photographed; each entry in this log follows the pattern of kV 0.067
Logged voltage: kV 10
